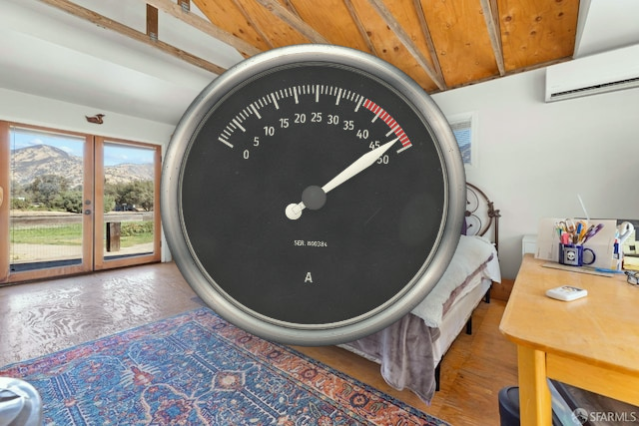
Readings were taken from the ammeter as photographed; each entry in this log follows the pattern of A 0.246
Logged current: A 47
